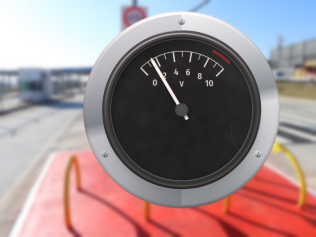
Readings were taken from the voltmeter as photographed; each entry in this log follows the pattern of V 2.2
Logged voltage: V 1.5
